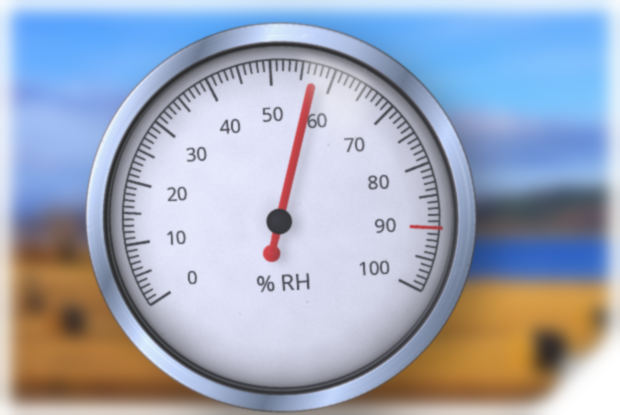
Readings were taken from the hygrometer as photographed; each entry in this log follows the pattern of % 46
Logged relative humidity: % 57
